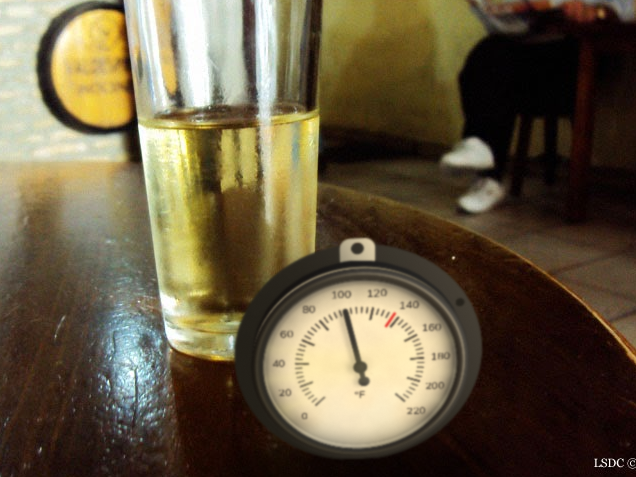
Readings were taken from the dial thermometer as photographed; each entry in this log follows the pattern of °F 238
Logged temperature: °F 100
